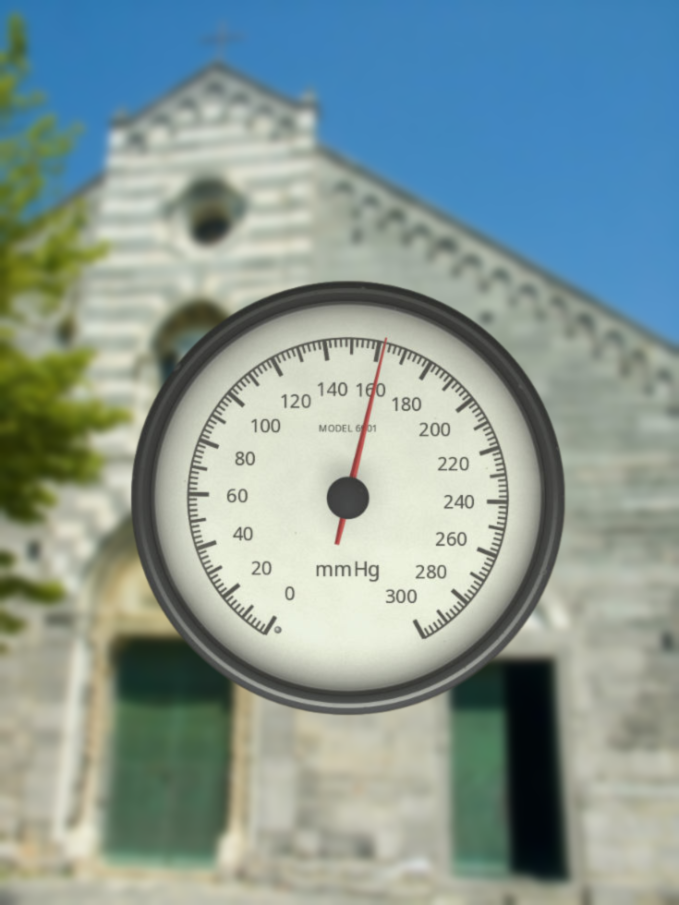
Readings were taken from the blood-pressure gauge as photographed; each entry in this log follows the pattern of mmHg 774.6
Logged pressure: mmHg 162
